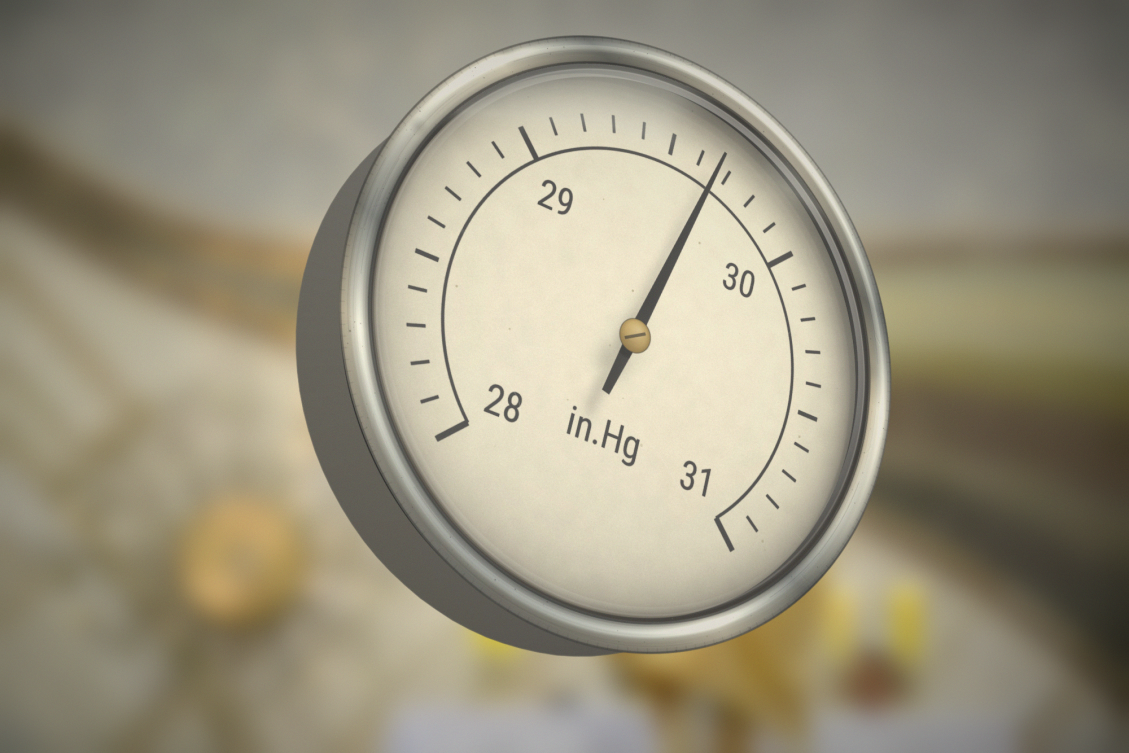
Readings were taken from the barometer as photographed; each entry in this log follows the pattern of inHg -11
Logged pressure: inHg 29.65
